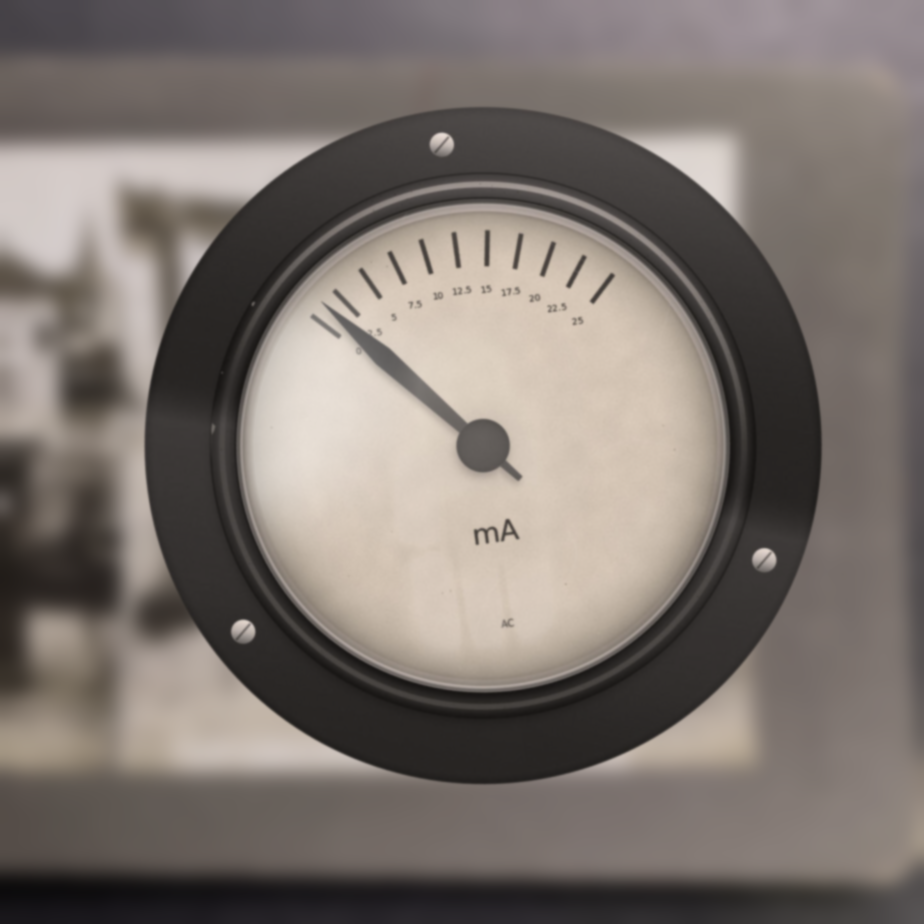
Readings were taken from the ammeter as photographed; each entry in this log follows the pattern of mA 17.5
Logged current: mA 1.25
